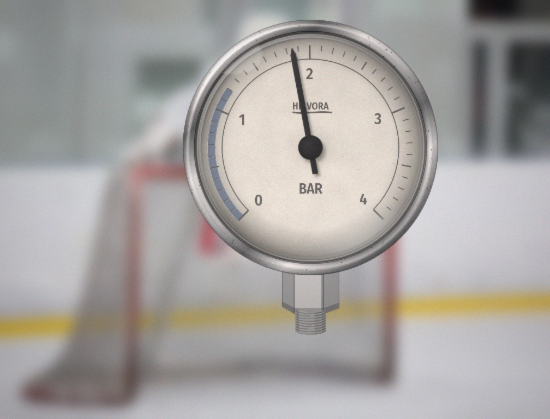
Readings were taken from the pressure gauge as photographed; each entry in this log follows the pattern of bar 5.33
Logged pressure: bar 1.85
